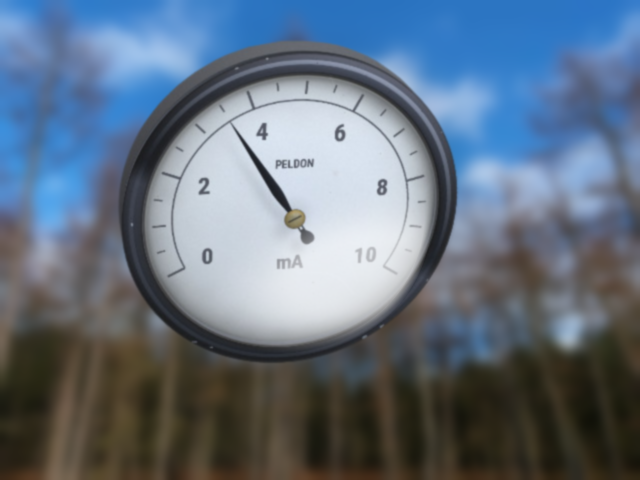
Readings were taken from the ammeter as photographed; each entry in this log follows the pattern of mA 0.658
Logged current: mA 3.5
